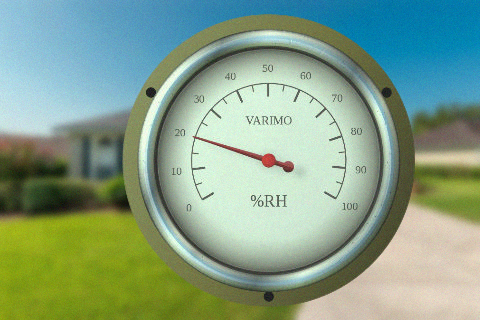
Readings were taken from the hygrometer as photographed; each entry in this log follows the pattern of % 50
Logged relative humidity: % 20
